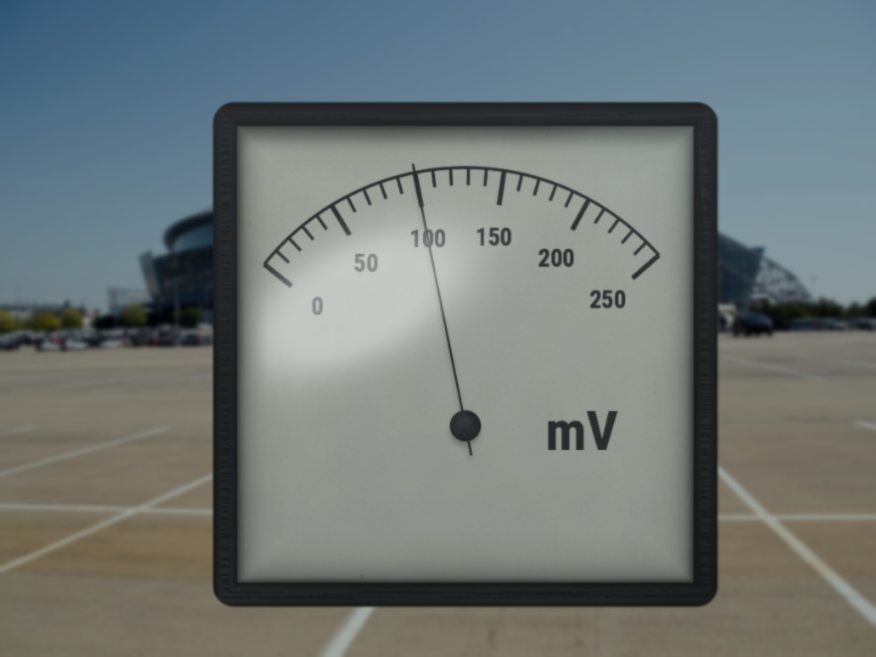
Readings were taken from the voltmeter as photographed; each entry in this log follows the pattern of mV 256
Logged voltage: mV 100
